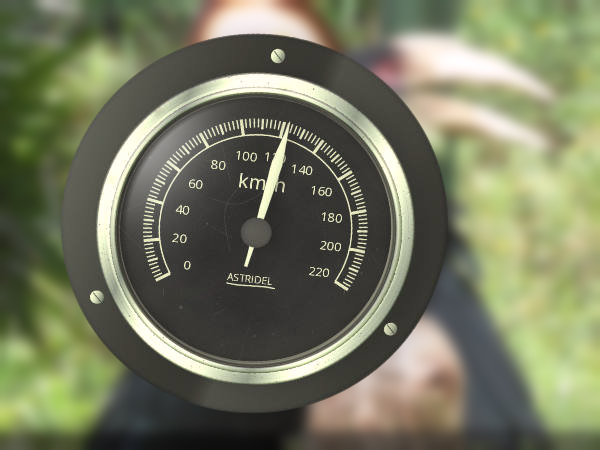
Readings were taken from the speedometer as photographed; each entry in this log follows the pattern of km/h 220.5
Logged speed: km/h 122
